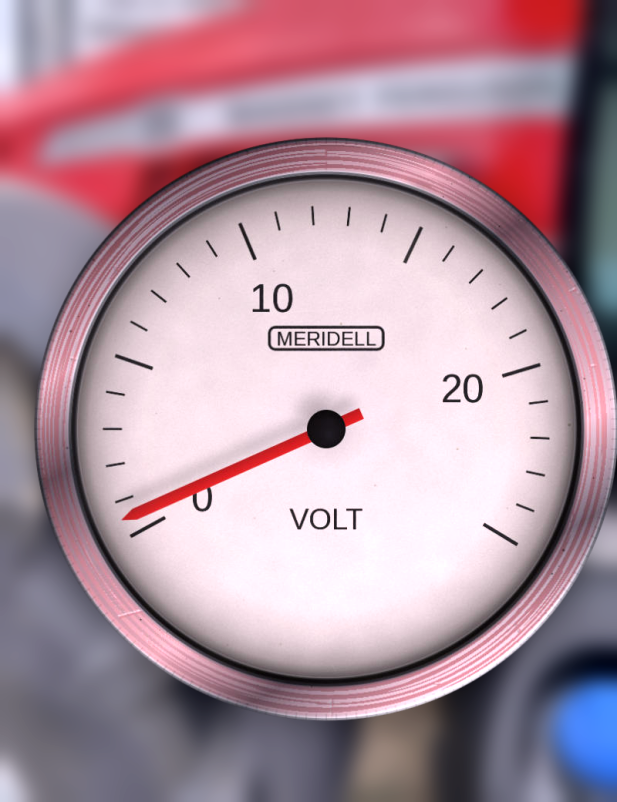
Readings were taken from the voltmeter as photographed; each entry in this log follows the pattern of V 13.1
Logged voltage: V 0.5
